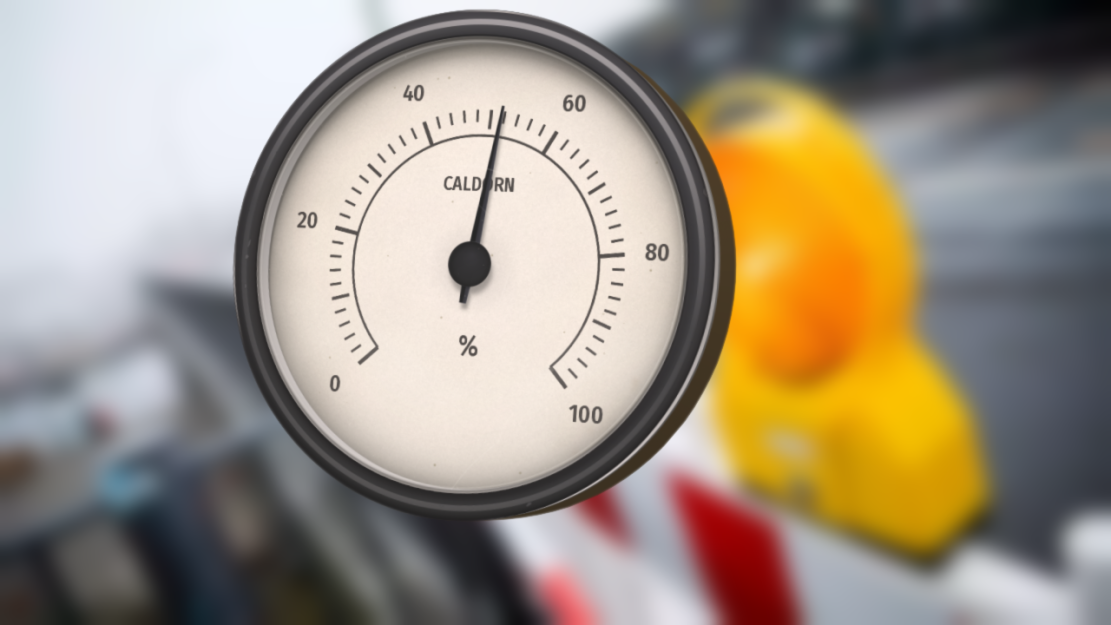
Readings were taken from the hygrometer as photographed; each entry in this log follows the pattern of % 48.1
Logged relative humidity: % 52
